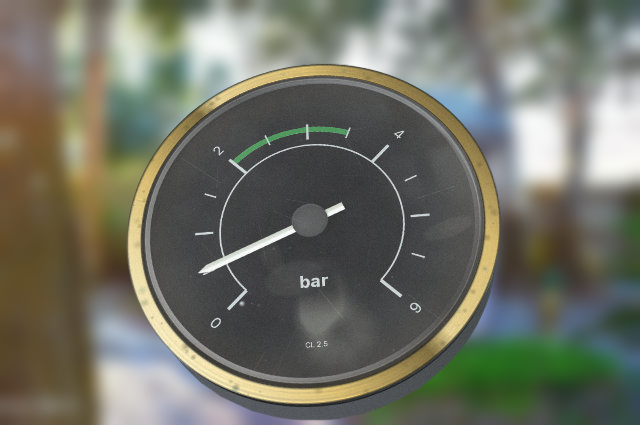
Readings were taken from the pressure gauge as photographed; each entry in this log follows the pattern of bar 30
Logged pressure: bar 0.5
